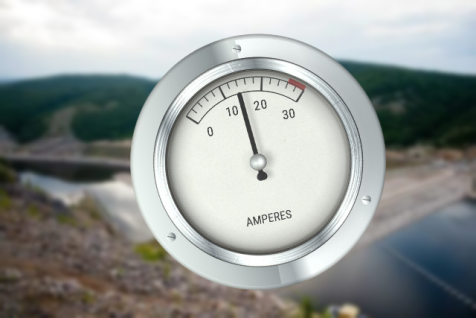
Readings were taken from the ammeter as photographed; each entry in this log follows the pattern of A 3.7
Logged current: A 14
